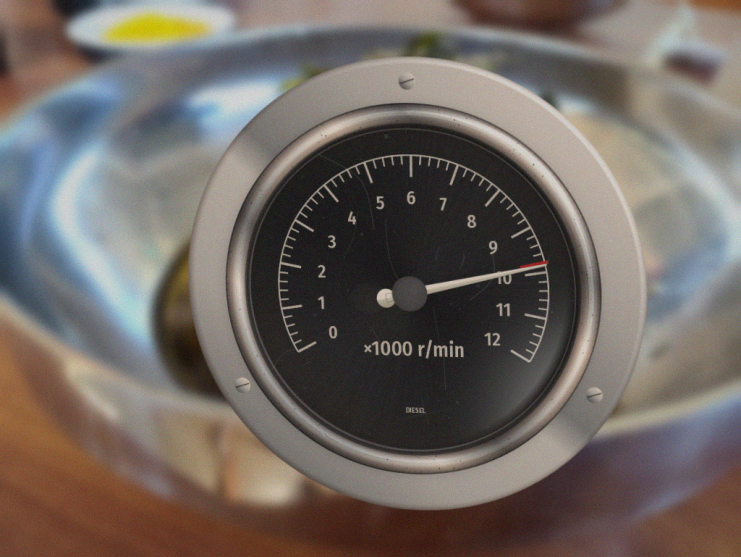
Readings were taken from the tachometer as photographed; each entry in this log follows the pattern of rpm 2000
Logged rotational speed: rpm 9800
